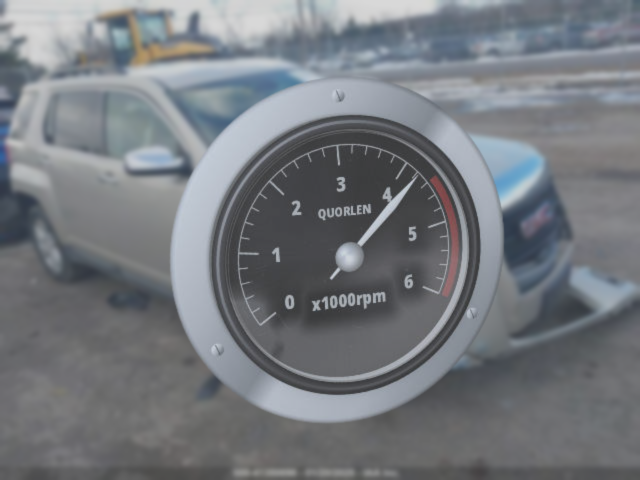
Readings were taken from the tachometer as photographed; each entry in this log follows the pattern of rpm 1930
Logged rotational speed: rpm 4200
